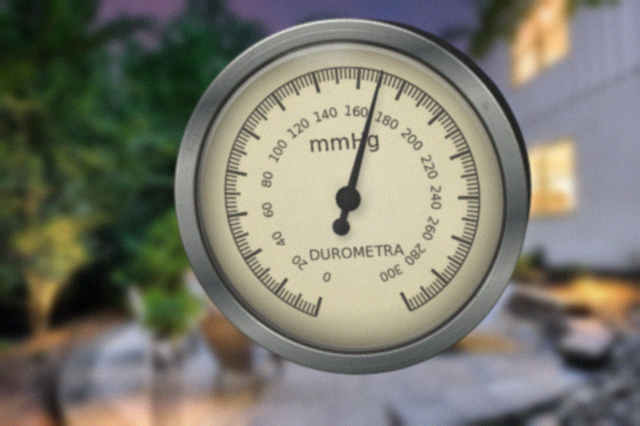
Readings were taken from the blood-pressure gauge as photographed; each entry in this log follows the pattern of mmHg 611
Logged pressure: mmHg 170
